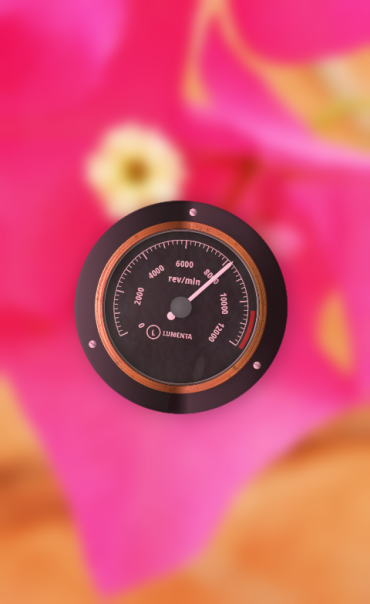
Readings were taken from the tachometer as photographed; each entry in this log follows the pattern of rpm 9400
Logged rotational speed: rpm 8200
